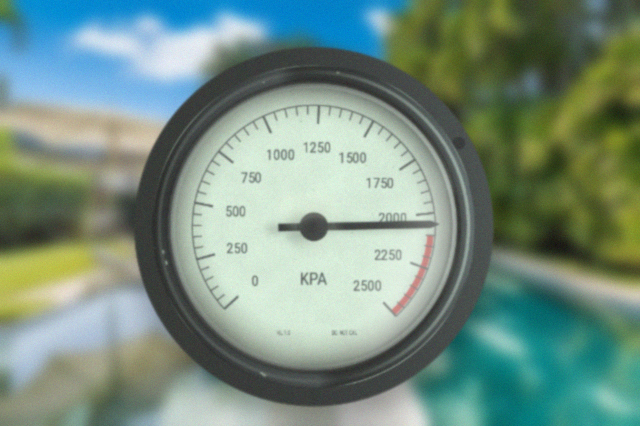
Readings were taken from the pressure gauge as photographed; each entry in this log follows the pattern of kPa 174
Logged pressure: kPa 2050
